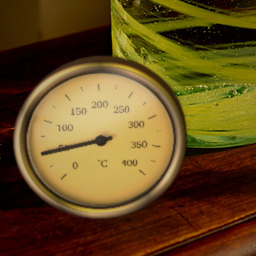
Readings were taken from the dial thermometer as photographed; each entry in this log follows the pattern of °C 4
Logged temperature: °C 50
